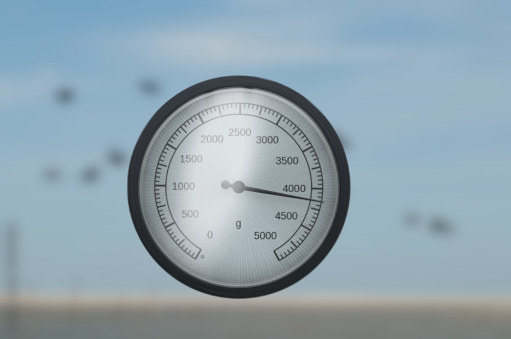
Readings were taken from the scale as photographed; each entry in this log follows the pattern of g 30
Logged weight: g 4150
